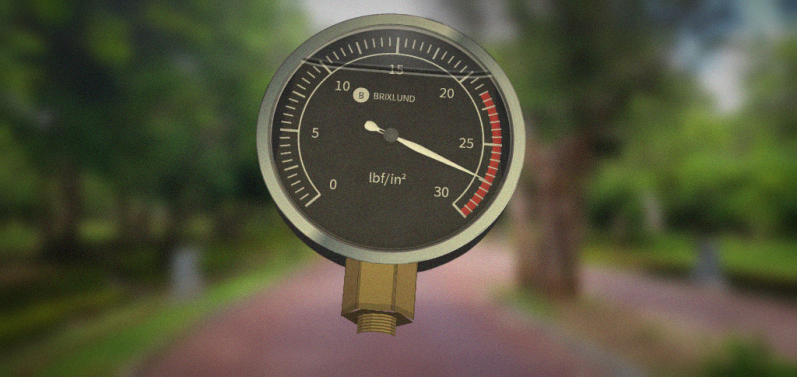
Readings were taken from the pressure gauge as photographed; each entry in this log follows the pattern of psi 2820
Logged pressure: psi 27.5
